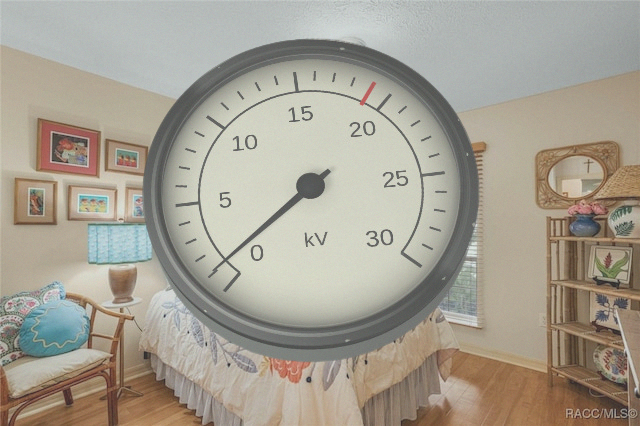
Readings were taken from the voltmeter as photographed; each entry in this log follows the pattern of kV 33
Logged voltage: kV 1
